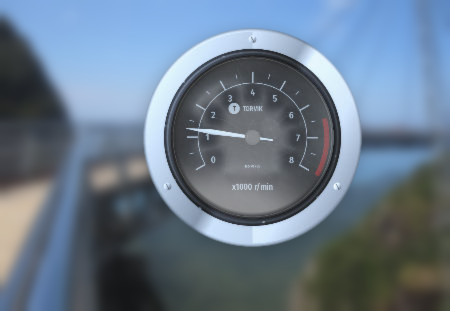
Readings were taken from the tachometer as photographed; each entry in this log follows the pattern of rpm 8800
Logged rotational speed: rpm 1250
